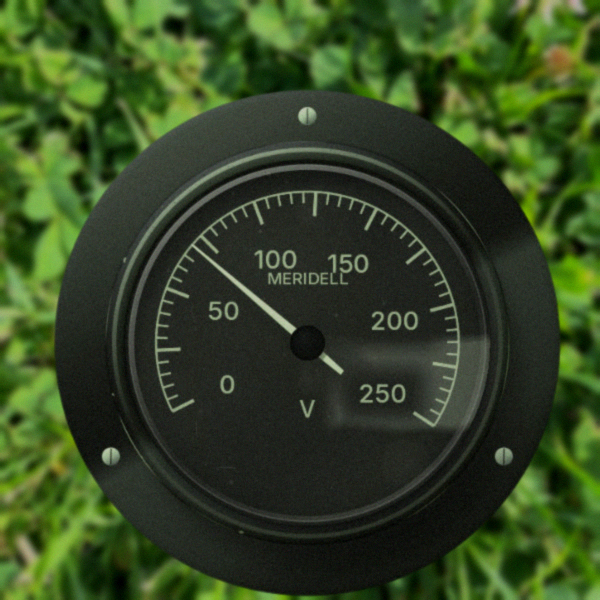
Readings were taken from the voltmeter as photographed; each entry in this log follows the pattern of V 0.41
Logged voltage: V 70
